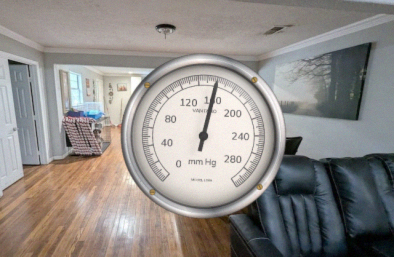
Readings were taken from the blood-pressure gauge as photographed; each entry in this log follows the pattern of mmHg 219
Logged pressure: mmHg 160
